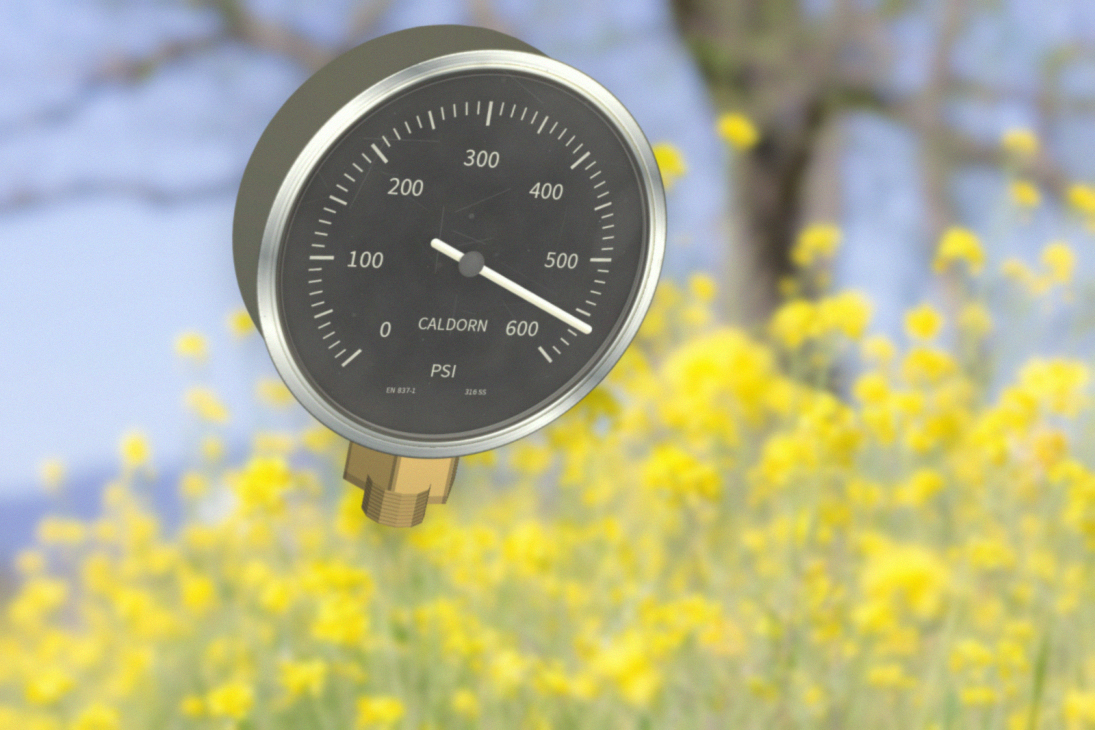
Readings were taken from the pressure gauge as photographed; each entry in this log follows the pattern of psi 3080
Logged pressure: psi 560
